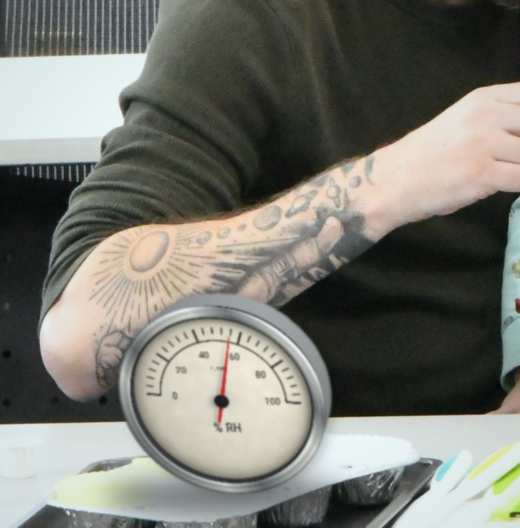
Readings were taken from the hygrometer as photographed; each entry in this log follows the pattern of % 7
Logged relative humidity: % 56
